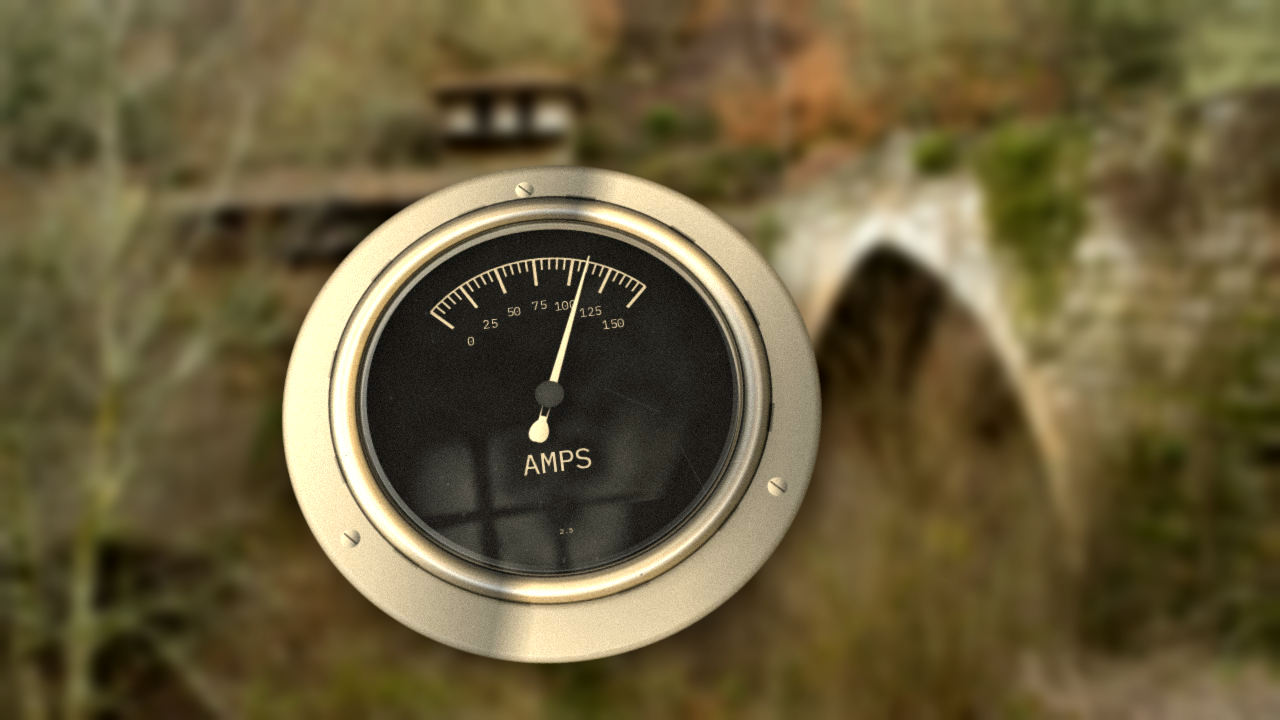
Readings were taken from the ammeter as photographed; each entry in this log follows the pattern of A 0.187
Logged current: A 110
